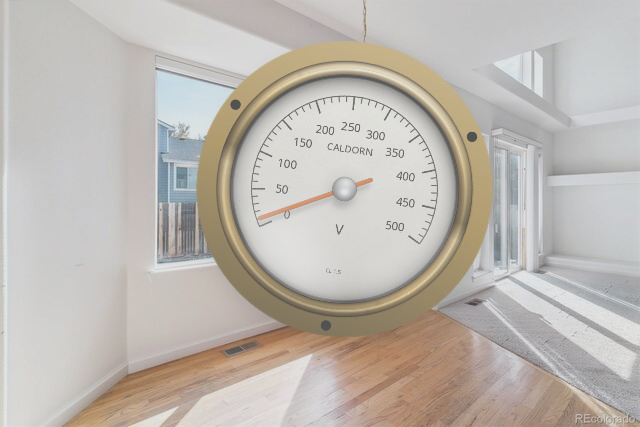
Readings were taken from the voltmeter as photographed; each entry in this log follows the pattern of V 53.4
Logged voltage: V 10
